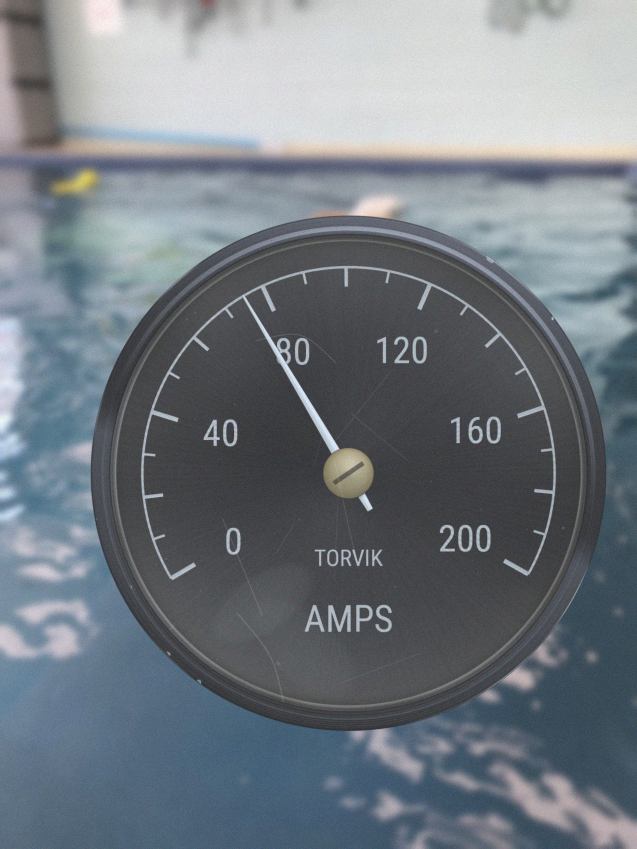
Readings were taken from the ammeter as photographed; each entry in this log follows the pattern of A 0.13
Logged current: A 75
